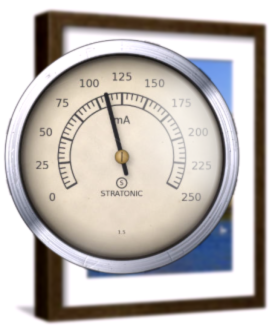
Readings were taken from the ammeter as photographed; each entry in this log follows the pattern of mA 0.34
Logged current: mA 110
